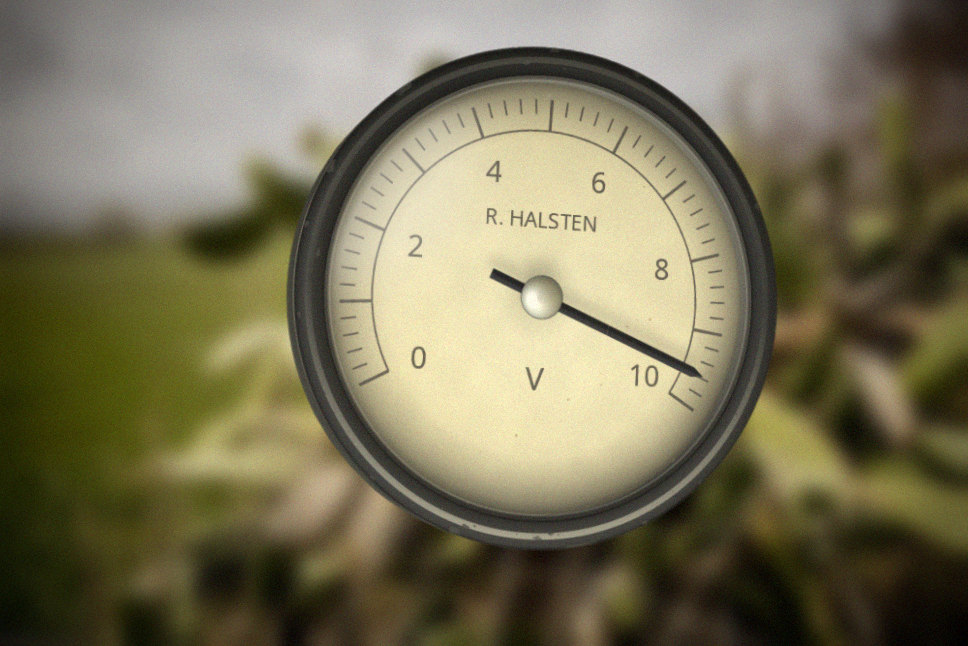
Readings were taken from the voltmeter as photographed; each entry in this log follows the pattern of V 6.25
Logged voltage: V 9.6
